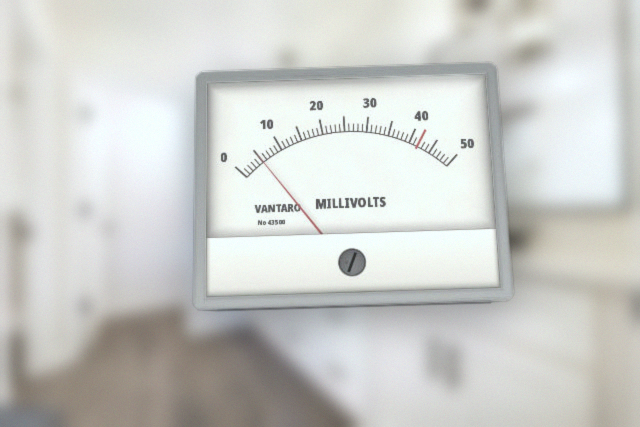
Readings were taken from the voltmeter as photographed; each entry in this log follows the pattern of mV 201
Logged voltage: mV 5
